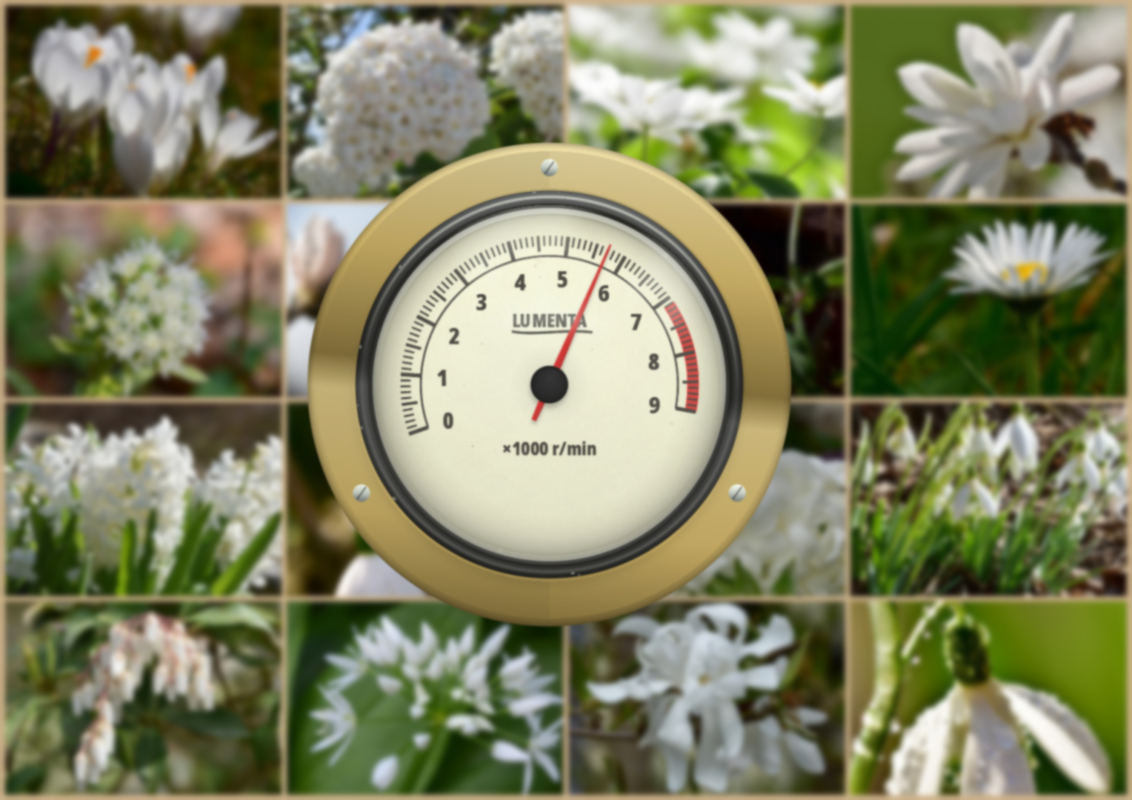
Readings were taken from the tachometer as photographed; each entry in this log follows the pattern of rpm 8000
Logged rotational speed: rpm 5700
